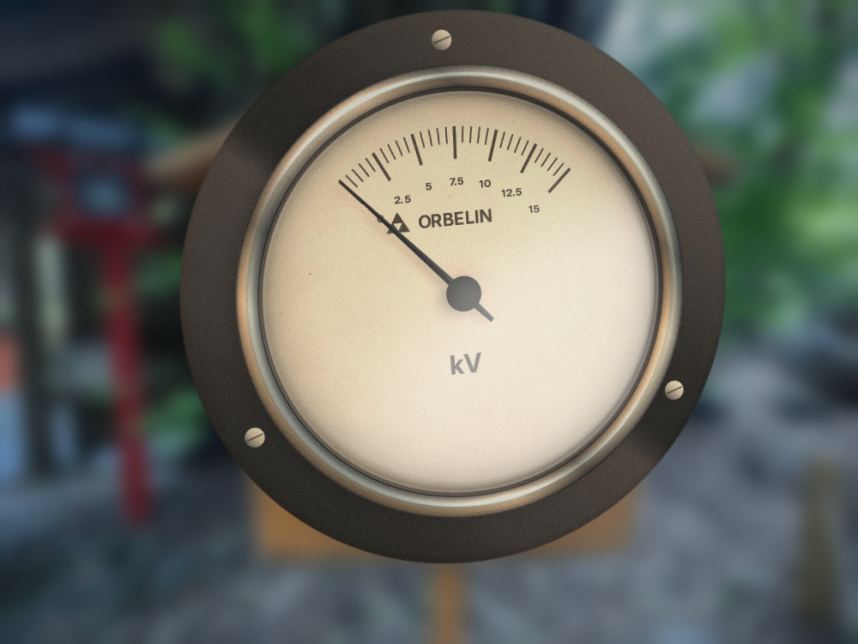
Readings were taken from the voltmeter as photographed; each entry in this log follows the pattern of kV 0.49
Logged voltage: kV 0
